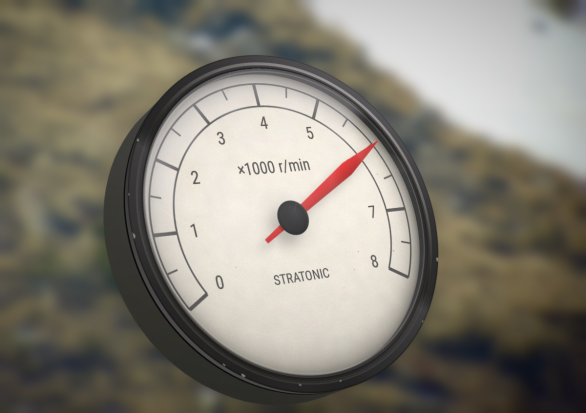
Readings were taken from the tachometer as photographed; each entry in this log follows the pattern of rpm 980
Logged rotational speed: rpm 6000
